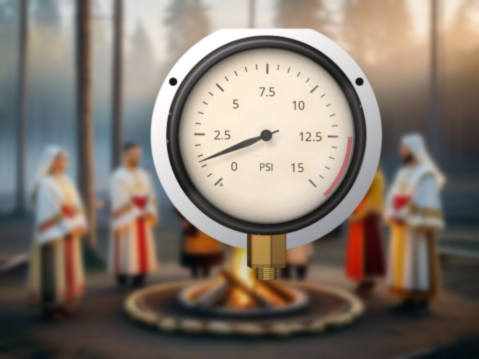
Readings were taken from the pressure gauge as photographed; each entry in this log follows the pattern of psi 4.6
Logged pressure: psi 1.25
